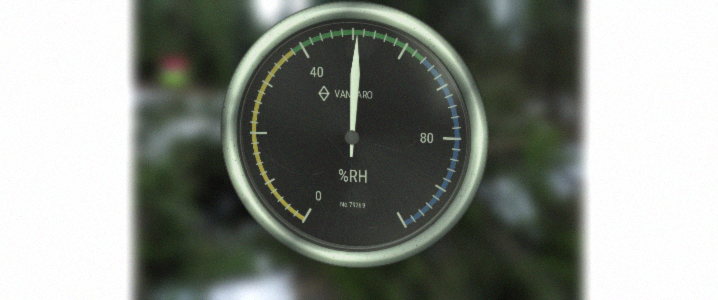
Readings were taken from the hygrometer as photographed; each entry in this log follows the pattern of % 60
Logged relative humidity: % 51
